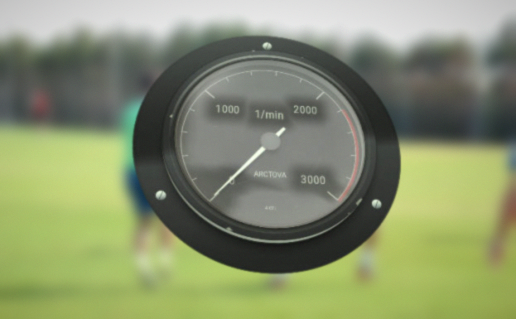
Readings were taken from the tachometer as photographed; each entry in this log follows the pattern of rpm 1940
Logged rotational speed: rpm 0
